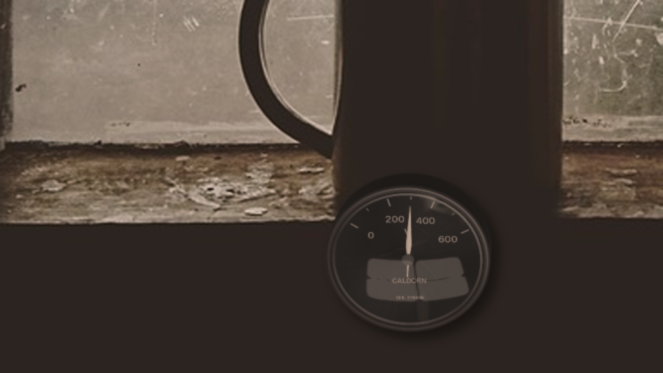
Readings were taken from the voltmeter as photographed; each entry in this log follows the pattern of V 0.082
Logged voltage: V 300
